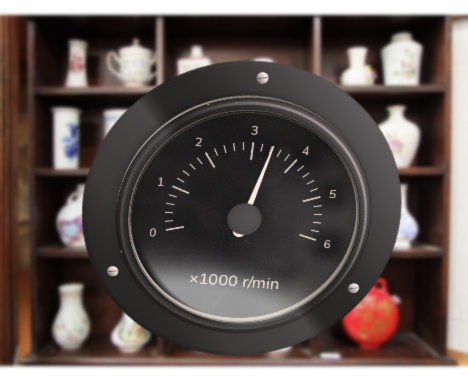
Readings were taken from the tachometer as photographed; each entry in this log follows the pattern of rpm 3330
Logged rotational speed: rpm 3400
